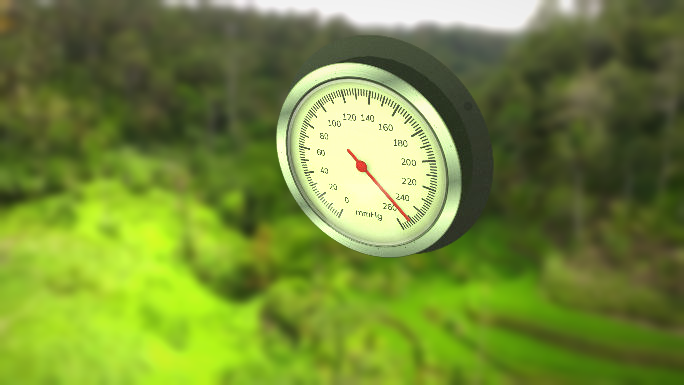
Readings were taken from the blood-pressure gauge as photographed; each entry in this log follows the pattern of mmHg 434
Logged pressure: mmHg 250
